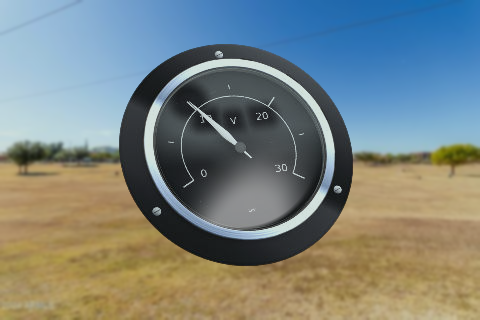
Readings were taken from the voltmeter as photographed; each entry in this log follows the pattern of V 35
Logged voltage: V 10
